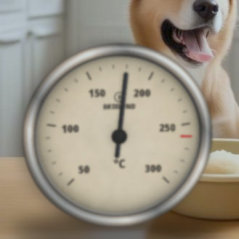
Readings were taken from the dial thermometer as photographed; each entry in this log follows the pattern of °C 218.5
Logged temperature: °C 180
